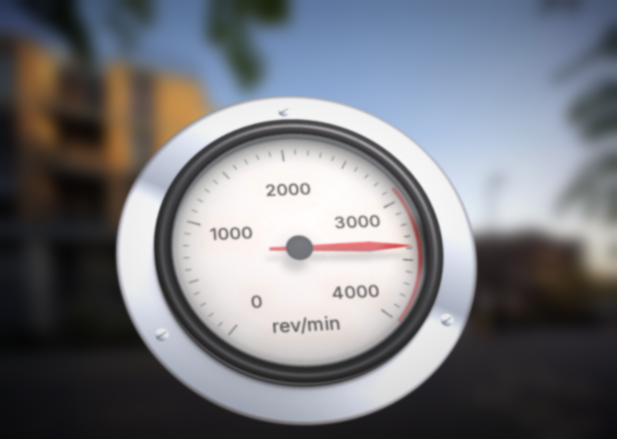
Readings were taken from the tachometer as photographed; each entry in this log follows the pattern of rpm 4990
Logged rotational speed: rpm 3400
